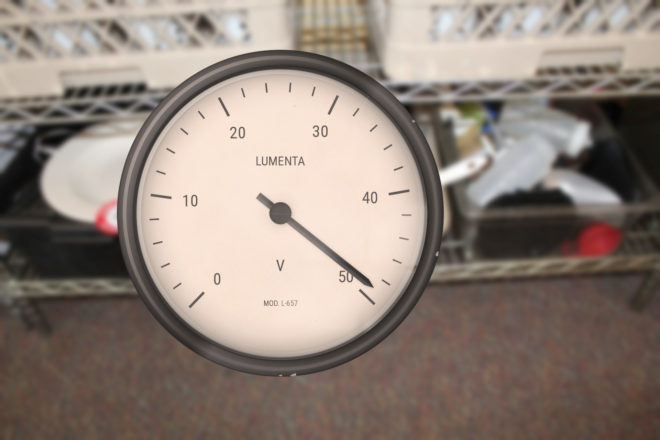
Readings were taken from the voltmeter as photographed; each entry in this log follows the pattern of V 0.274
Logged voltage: V 49
